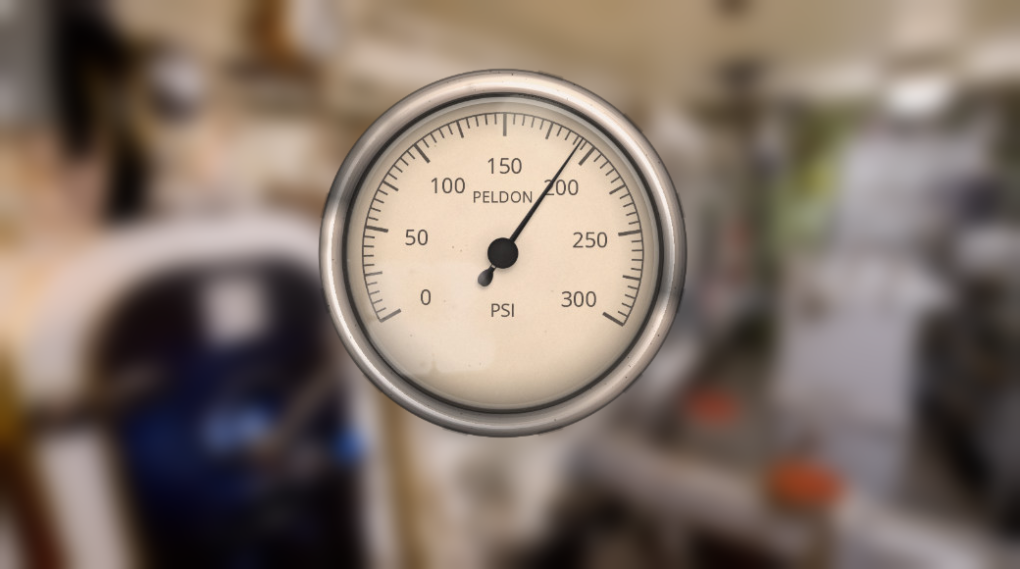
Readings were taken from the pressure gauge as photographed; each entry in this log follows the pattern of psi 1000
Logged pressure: psi 192.5
